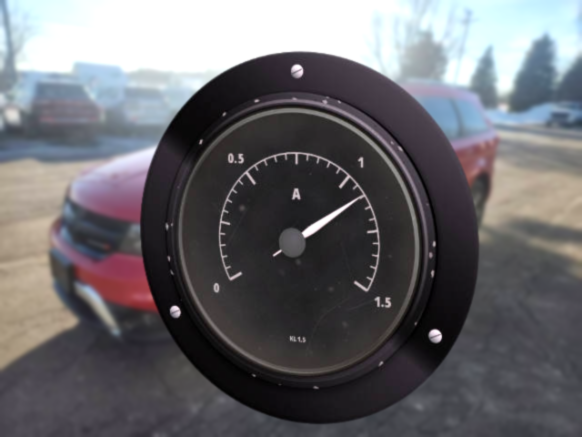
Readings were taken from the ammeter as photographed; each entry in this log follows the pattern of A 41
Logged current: A 1.1
